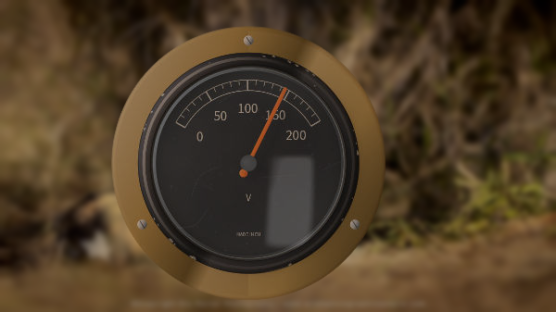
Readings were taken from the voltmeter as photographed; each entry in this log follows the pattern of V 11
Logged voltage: V 145
